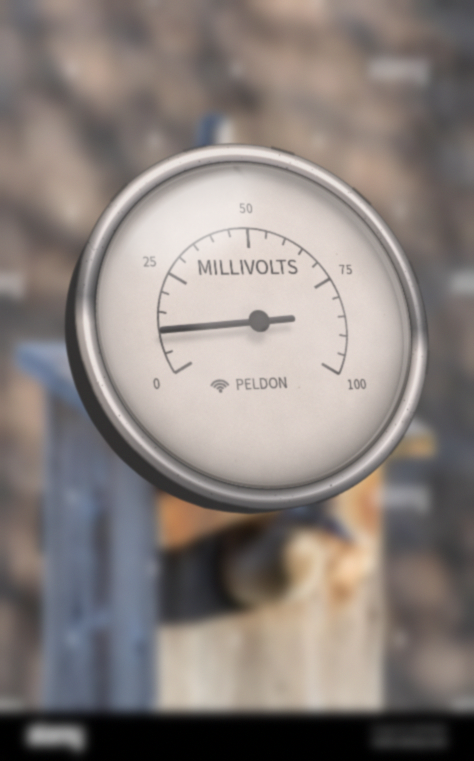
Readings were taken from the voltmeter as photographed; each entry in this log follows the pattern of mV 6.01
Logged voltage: mV 10
